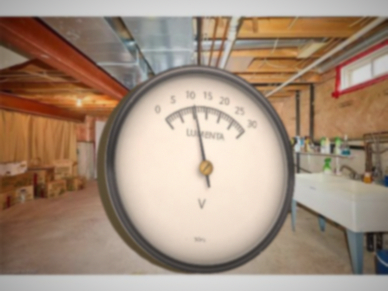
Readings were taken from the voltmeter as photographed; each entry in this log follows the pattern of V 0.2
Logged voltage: V 10
